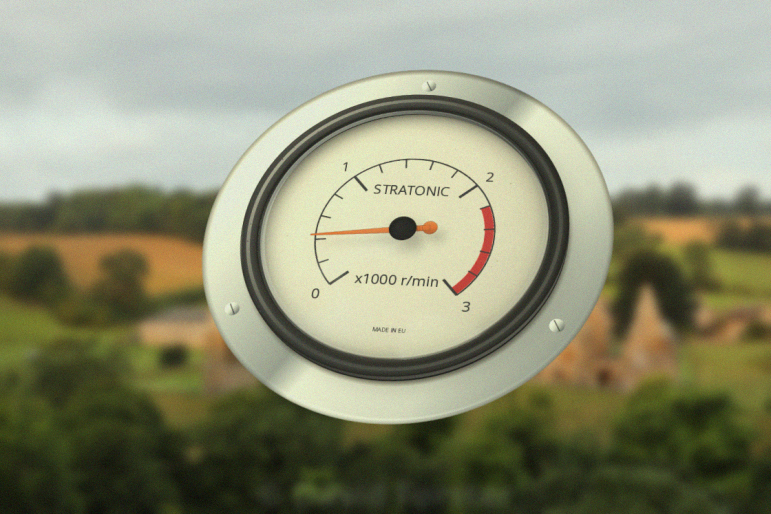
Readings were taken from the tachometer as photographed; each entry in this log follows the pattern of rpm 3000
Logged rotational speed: rpm 400
